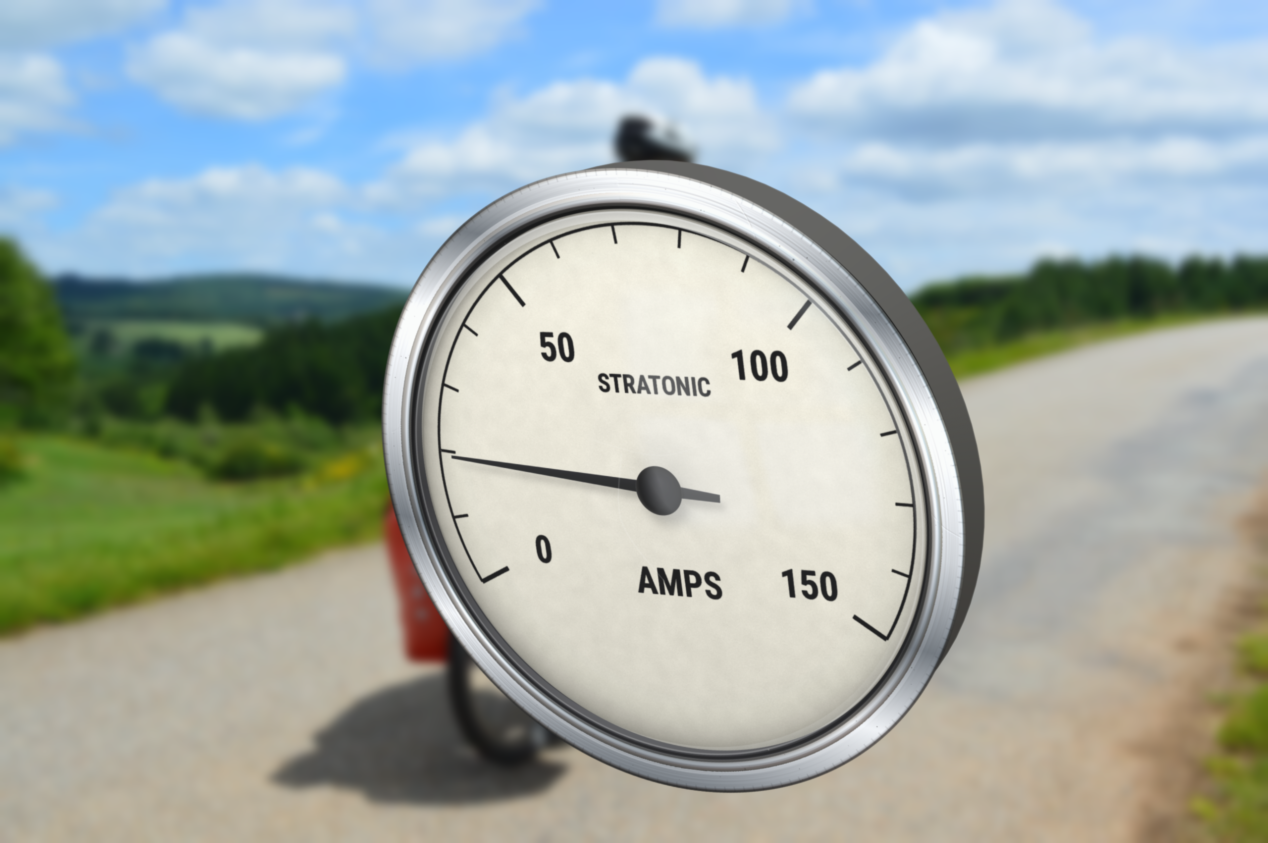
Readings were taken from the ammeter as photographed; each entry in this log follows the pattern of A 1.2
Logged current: A 20
